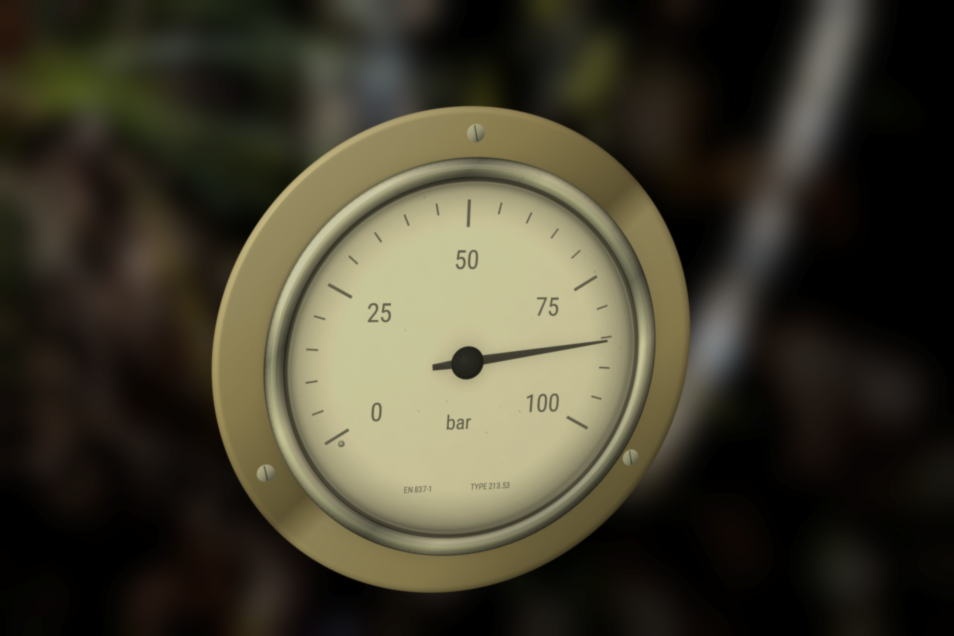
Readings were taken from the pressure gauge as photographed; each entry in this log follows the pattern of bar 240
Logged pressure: bar 85
